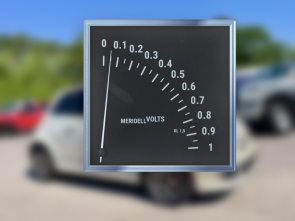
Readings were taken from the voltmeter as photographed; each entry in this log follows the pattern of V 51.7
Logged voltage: V 0.05
